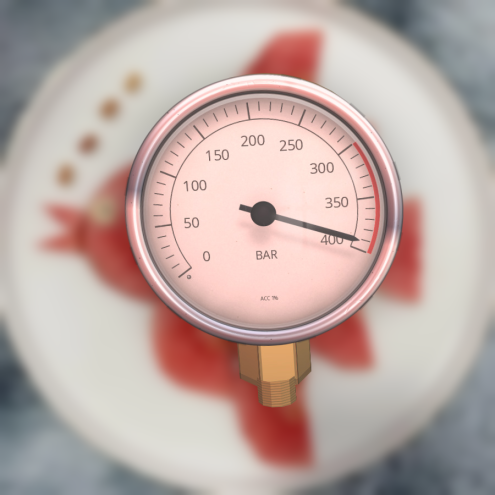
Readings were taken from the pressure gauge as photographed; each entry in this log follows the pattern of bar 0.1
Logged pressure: bar 390
